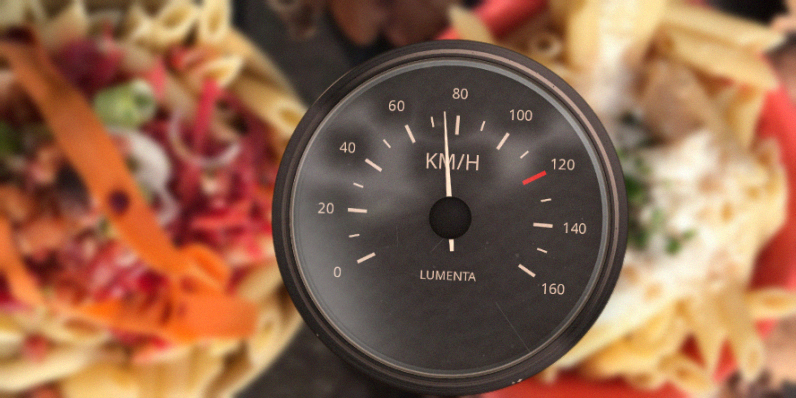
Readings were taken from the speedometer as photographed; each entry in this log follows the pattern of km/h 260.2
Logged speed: km/h 75
